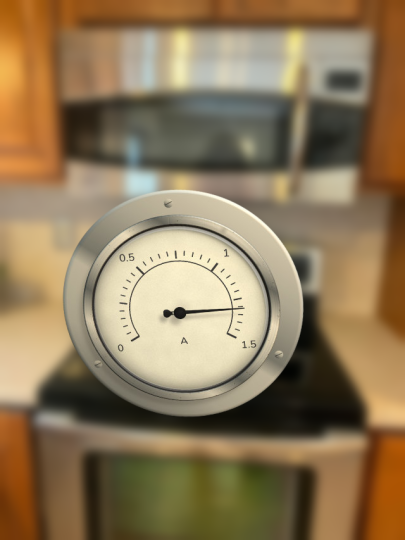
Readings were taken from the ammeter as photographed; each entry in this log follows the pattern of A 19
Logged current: A 1.3
